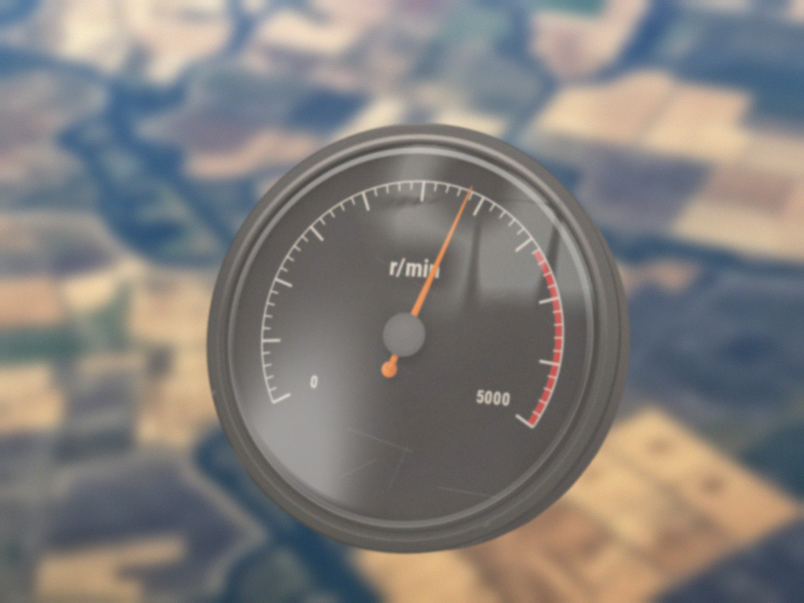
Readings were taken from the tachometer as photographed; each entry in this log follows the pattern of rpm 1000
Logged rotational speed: rpm 2900
